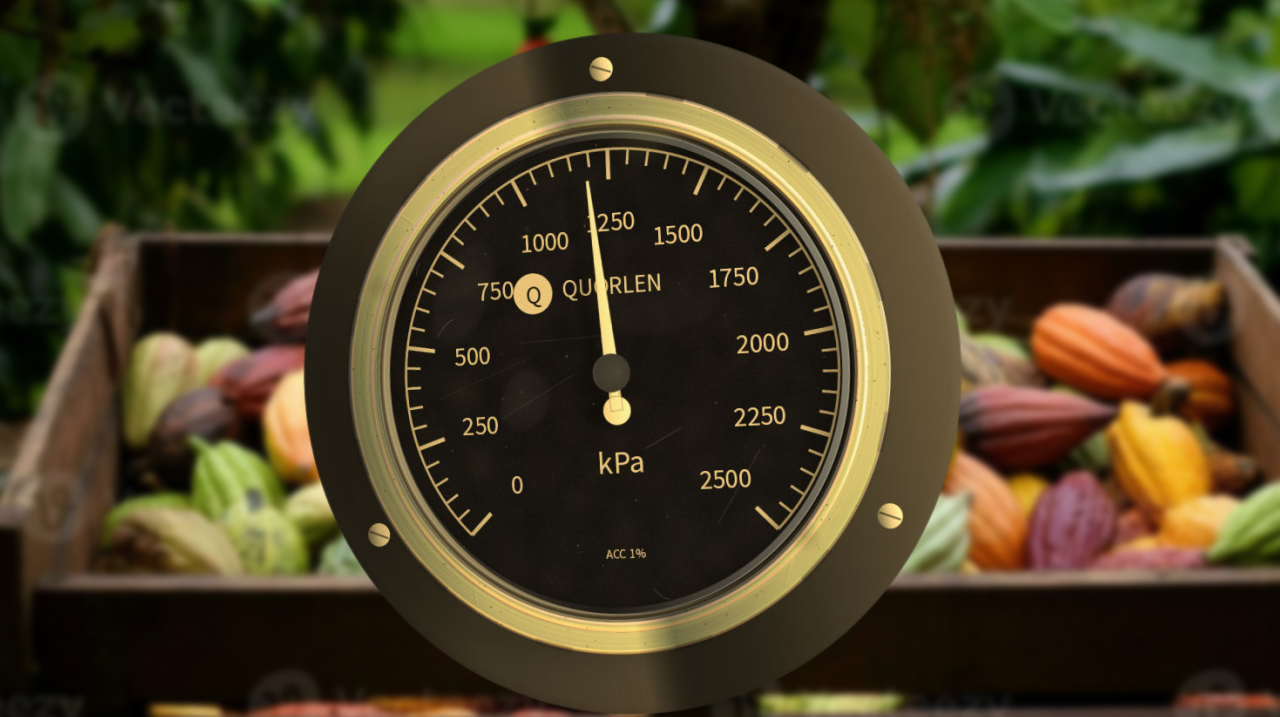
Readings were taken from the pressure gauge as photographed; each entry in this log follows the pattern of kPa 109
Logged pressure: kPa 1200
